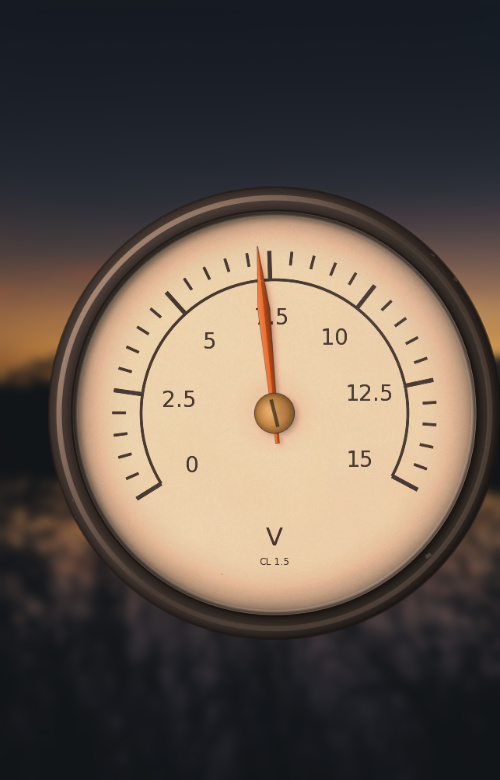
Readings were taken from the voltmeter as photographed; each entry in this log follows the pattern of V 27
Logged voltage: V 7.25
